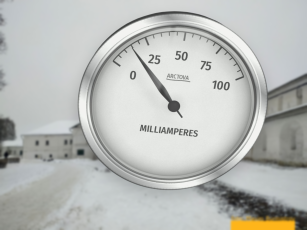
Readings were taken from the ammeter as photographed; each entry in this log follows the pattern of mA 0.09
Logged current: mA 15
